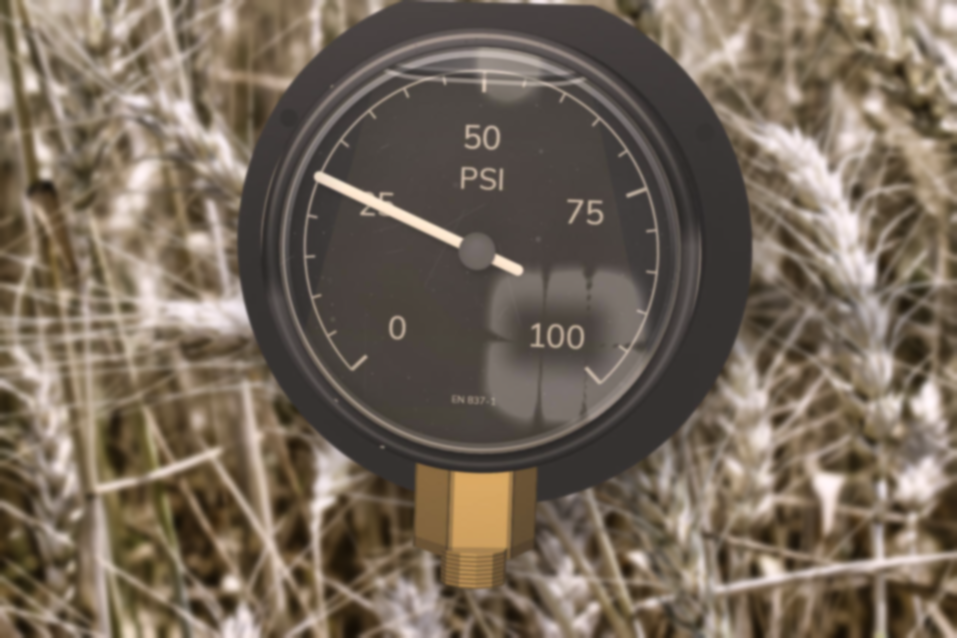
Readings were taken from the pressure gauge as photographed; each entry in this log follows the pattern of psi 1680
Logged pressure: psi 25
